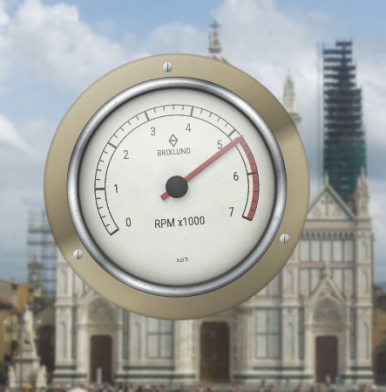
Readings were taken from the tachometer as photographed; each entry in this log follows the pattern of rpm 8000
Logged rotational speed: rpm 5200
